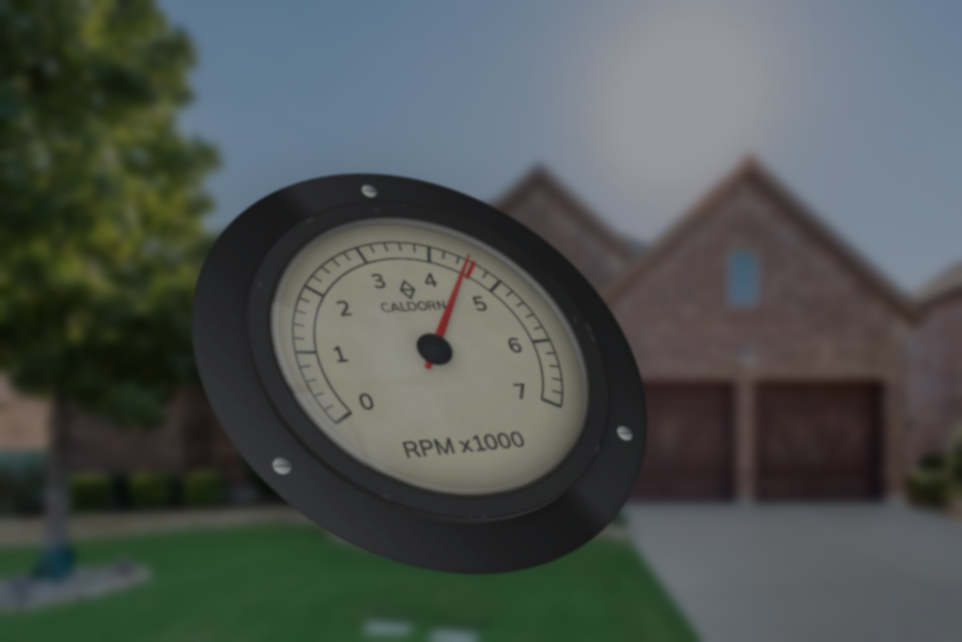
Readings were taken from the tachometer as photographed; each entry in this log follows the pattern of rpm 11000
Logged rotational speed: rpm 4500
